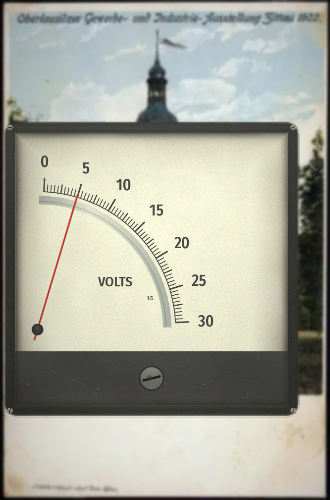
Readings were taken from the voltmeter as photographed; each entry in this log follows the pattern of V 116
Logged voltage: V 5
